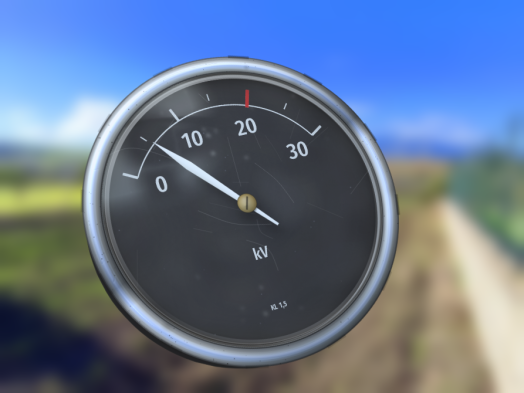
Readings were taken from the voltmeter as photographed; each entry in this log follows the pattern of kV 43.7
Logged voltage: kV 5
